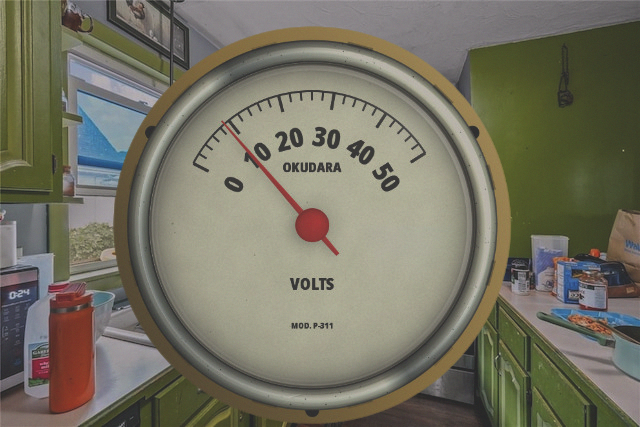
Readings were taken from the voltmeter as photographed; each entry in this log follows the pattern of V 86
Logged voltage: V 9
